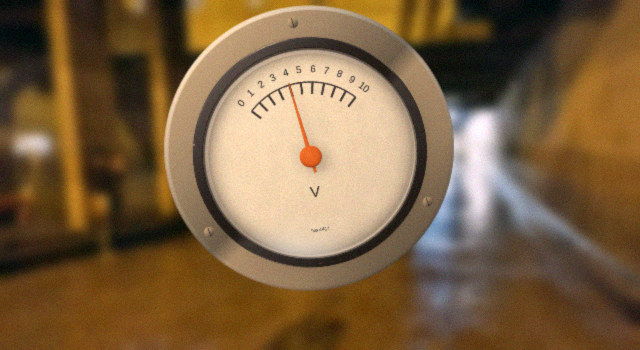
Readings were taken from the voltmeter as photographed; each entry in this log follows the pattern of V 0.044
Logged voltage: V 4
